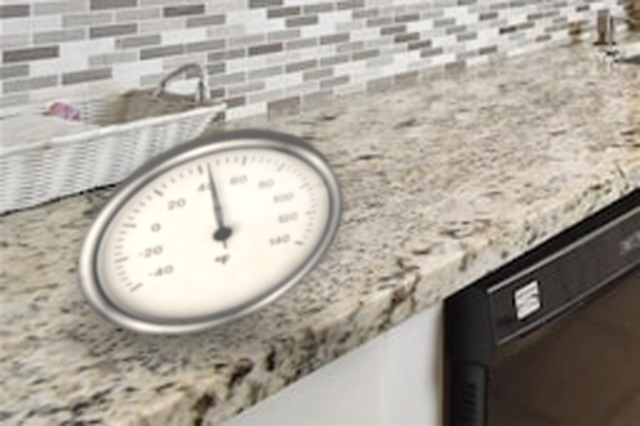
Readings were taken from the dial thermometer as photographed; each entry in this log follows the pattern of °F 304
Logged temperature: °F 44
